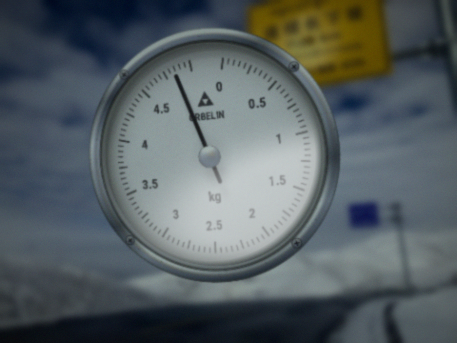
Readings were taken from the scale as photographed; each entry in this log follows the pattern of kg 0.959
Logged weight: kg 4.85
